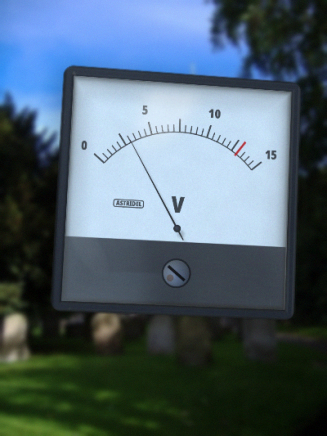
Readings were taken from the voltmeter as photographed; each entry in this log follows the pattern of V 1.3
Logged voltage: V 3
